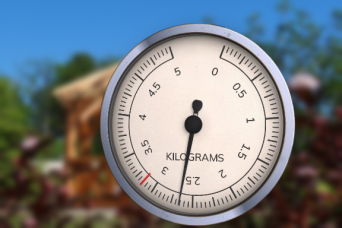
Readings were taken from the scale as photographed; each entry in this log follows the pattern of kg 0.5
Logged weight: kg 2.65
